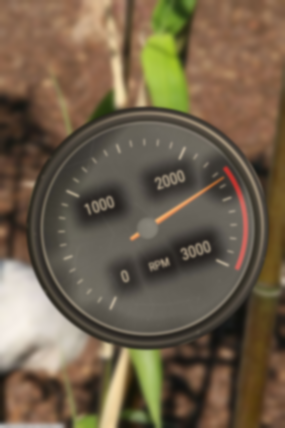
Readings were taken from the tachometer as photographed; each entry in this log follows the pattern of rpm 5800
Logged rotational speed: rpm 2350
